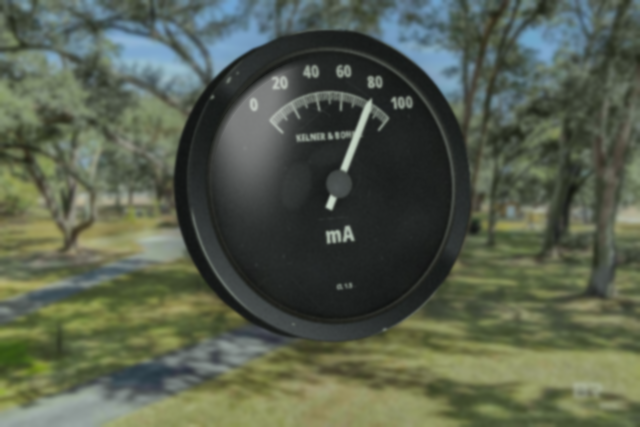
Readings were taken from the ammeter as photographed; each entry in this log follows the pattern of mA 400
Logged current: mA 80
